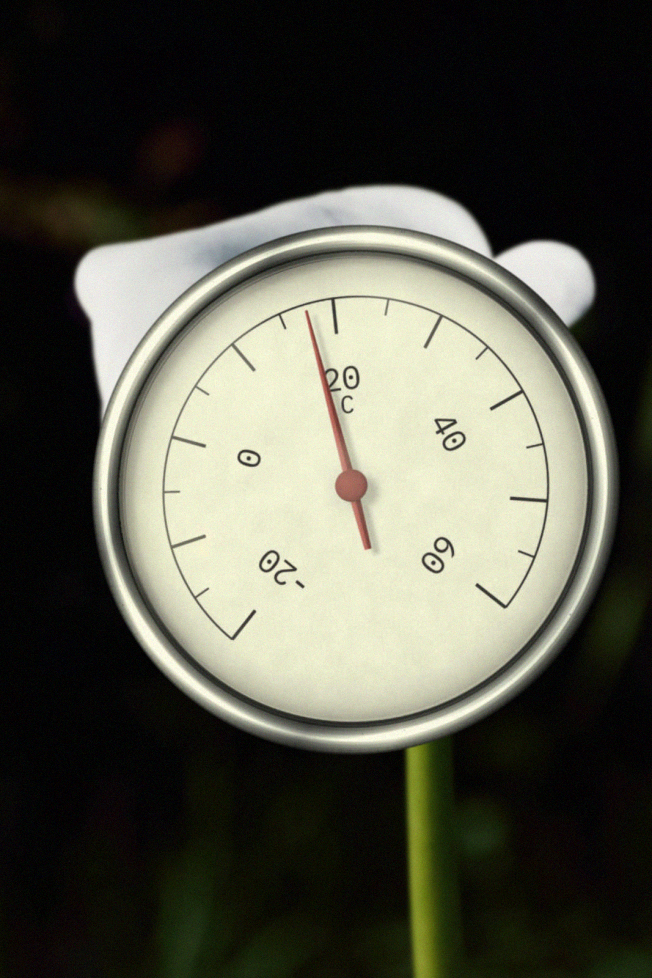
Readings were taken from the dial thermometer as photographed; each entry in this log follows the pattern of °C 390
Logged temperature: °C 17.5
